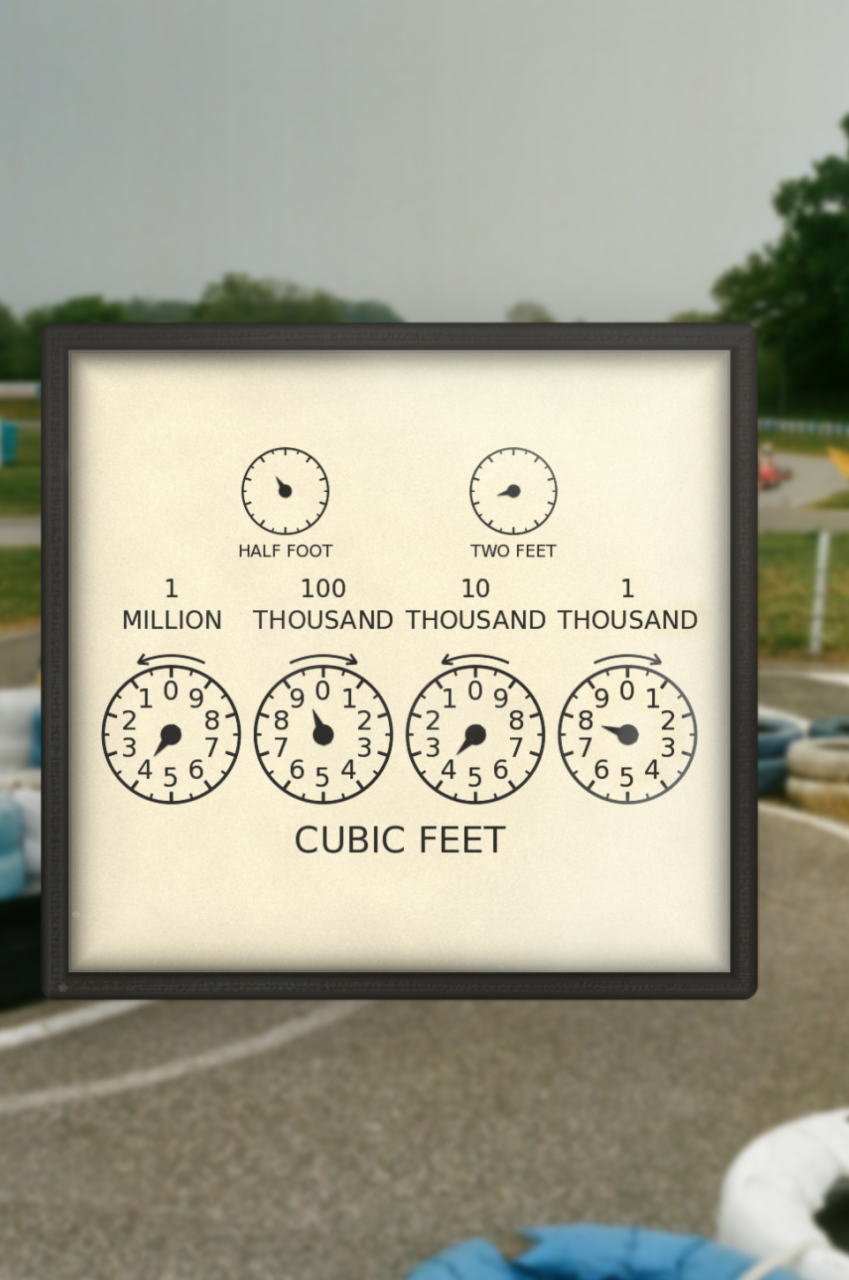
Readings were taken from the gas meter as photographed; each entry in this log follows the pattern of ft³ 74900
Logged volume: ft³ 393800
